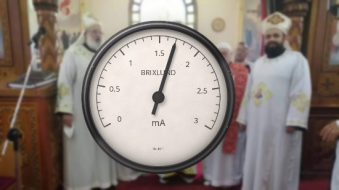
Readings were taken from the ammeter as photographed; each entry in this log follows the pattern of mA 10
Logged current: mA 1.7
